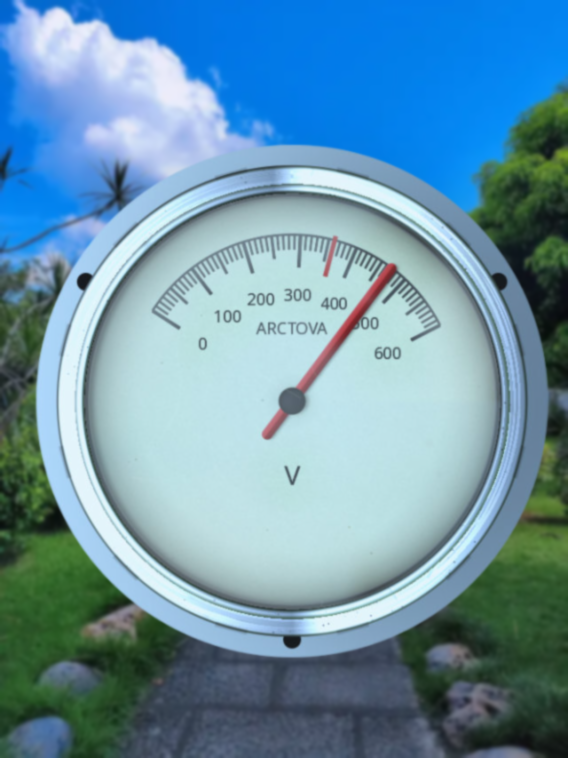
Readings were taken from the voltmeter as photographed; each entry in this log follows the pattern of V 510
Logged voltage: V 470
